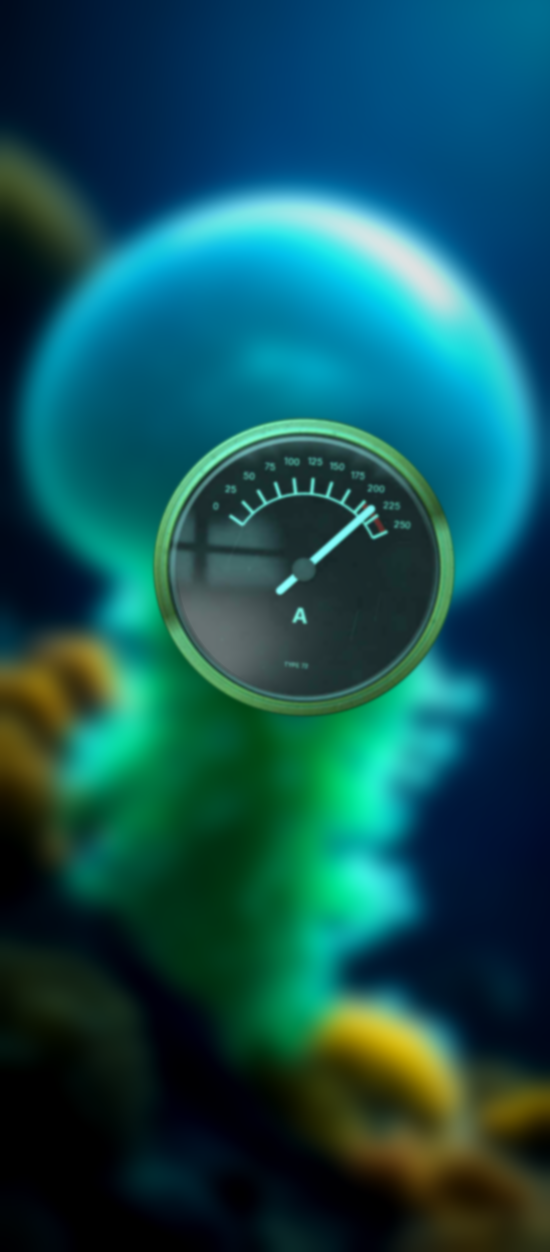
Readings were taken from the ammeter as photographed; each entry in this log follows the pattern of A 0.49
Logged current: A 212.5
